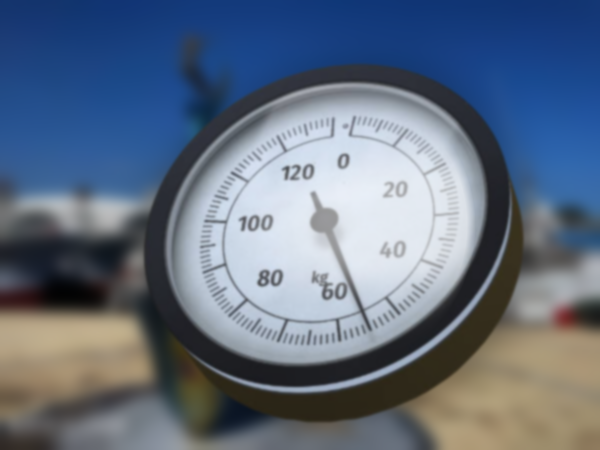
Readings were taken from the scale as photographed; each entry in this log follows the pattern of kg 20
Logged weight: kg 55
